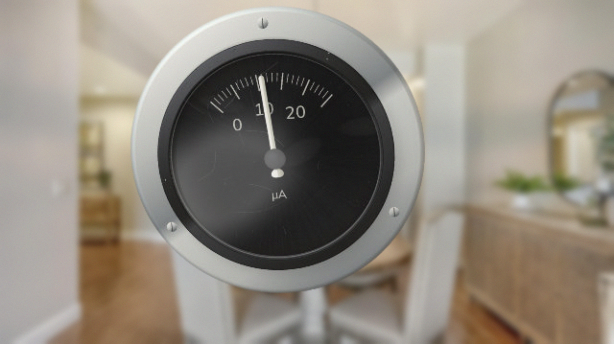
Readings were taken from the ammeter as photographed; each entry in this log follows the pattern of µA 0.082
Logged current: µA 11
